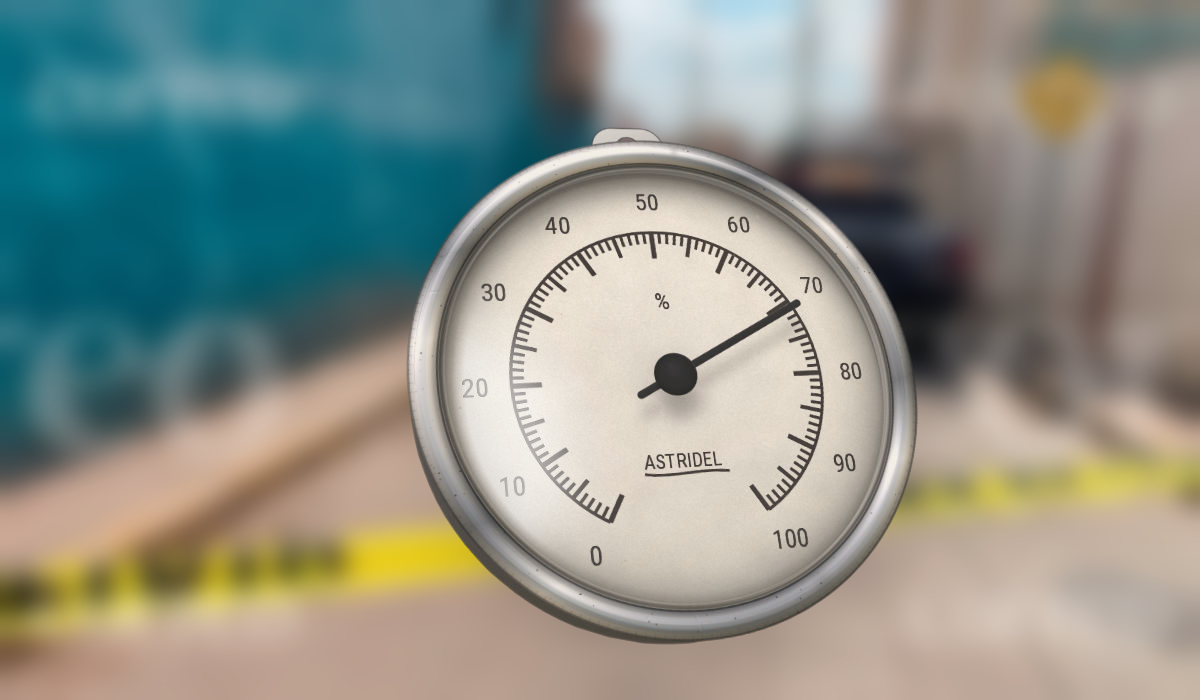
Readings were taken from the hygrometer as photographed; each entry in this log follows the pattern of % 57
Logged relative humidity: % 71
